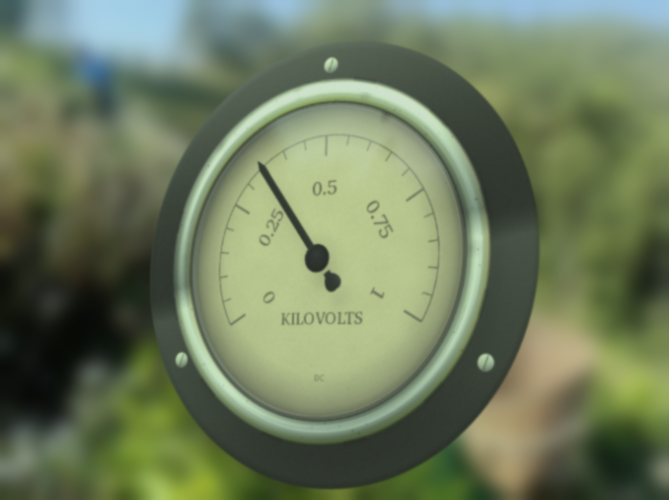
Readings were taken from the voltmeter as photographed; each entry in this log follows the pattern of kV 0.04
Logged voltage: kV 0.35
